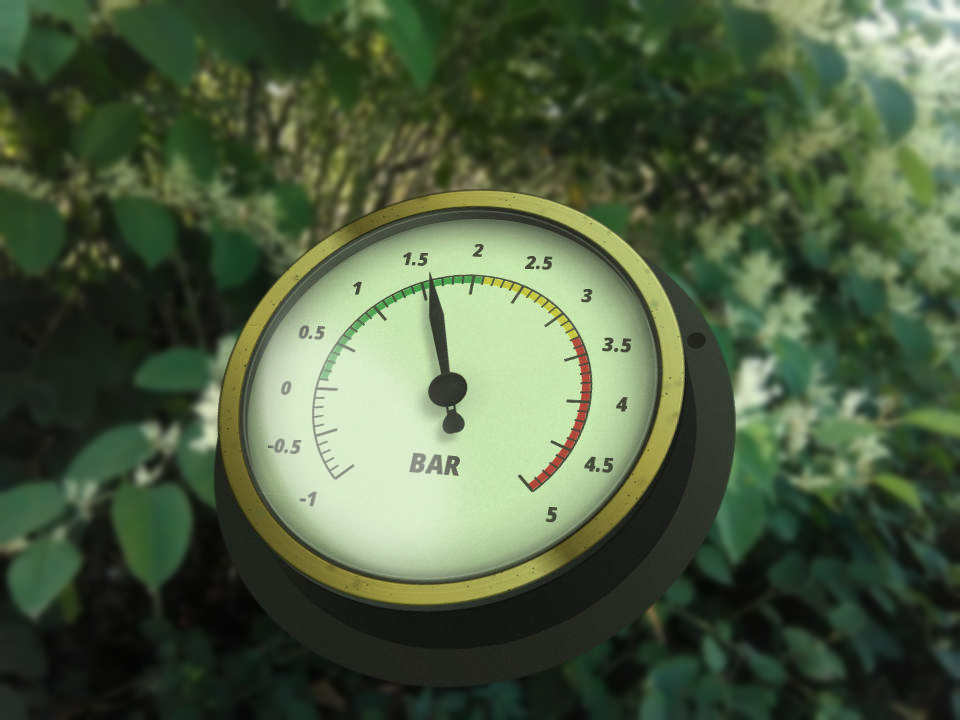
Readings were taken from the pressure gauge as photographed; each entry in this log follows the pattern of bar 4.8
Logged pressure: bar 1.6
